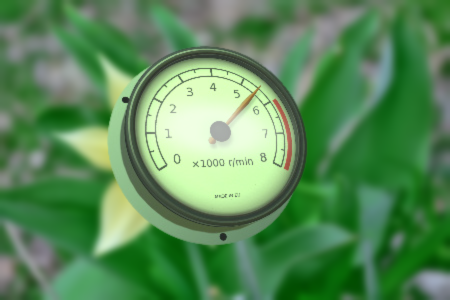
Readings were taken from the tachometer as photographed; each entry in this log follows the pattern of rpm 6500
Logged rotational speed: rpm 5500
